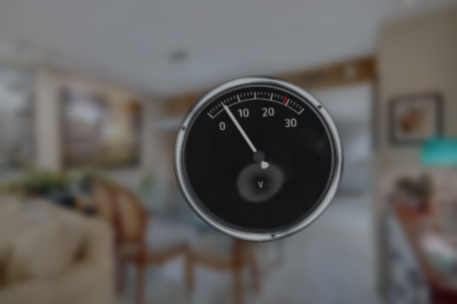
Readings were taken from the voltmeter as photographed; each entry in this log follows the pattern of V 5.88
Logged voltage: V 5
